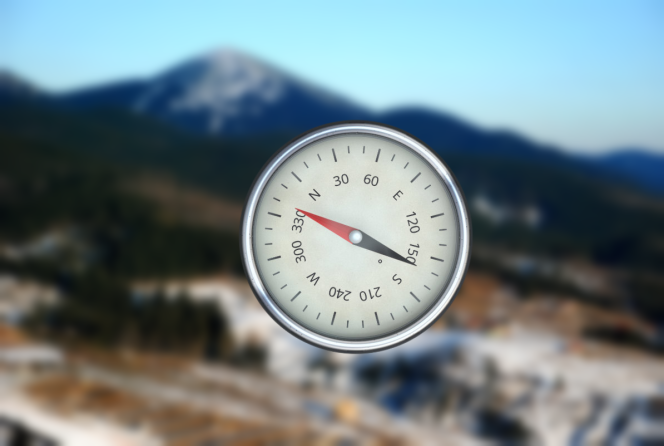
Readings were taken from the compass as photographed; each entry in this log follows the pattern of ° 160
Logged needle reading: ° 340
